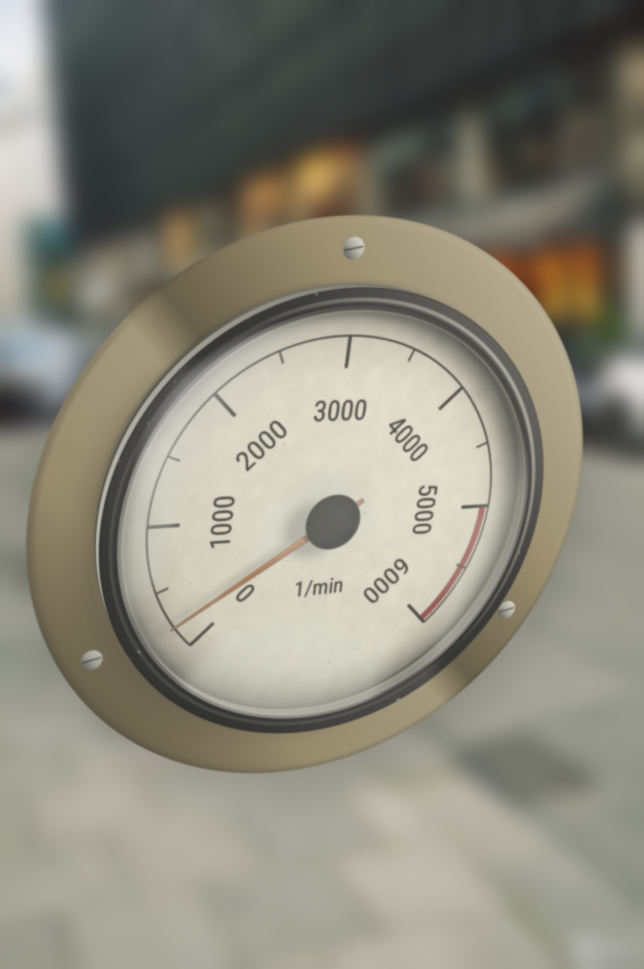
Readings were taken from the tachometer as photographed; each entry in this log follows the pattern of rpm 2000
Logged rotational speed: rpm 250
